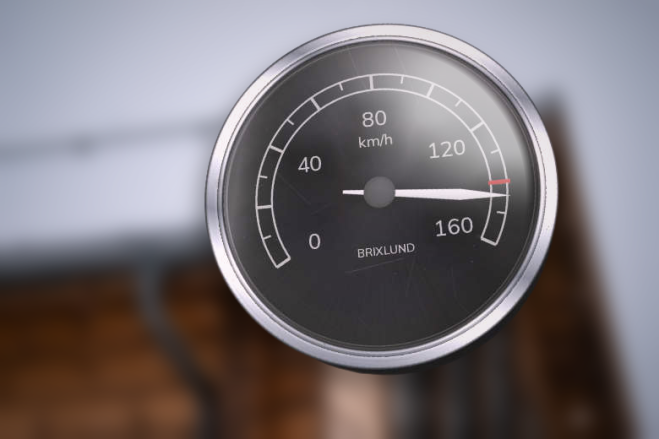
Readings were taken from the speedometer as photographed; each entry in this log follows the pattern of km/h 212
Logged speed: km/h 145
